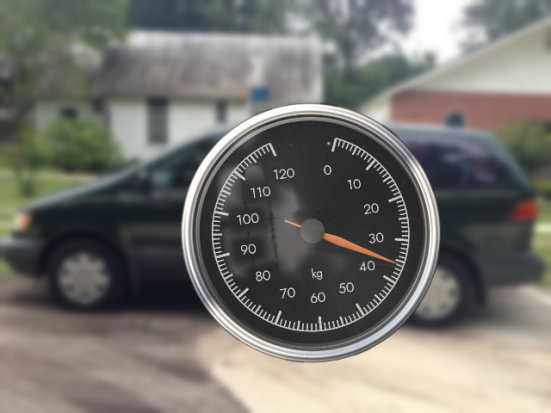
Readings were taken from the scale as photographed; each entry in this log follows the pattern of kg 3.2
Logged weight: kg 36
